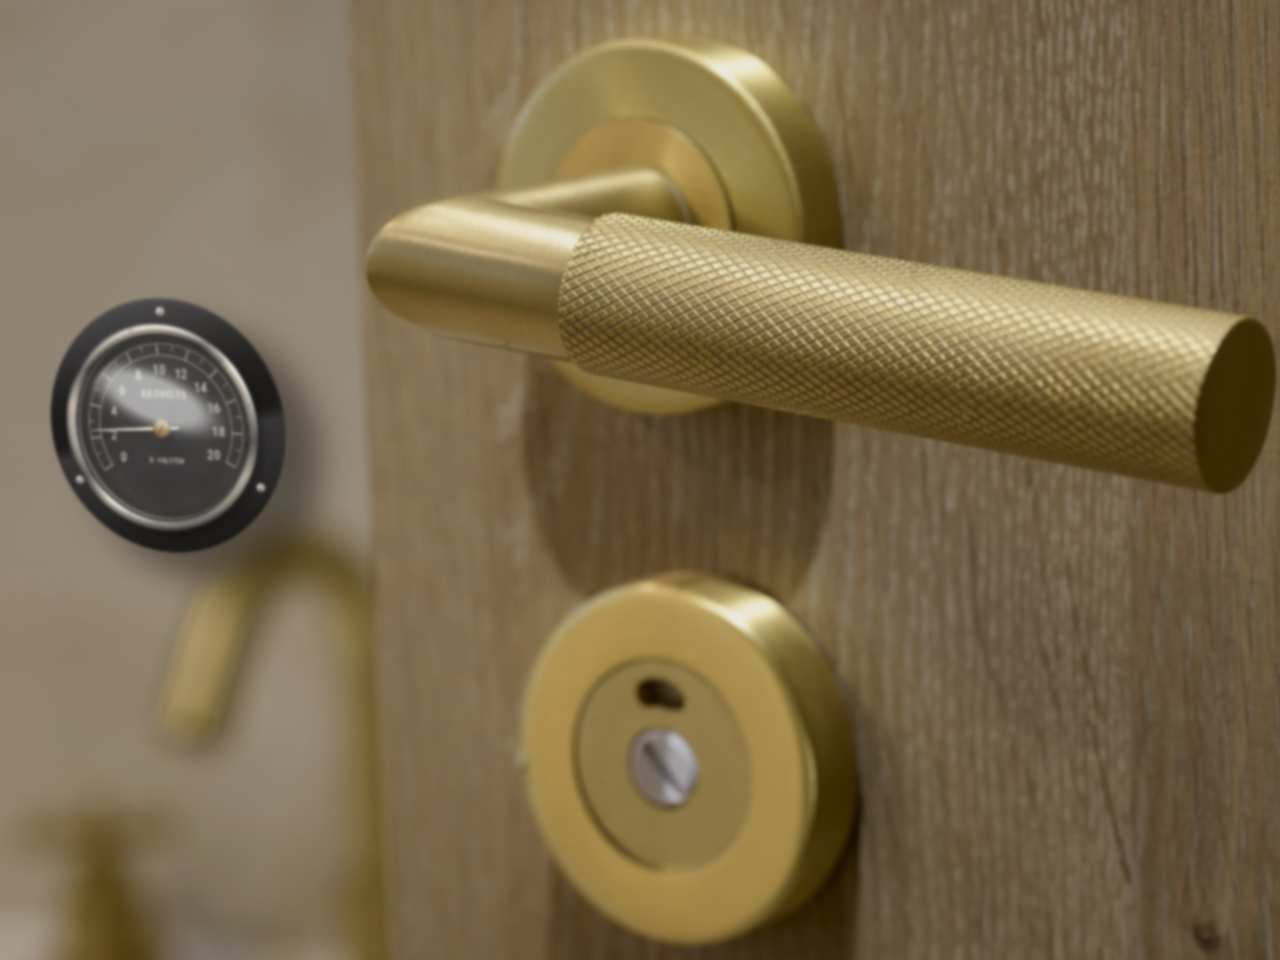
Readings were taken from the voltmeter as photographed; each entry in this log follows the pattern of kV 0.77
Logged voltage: kV 2.5
